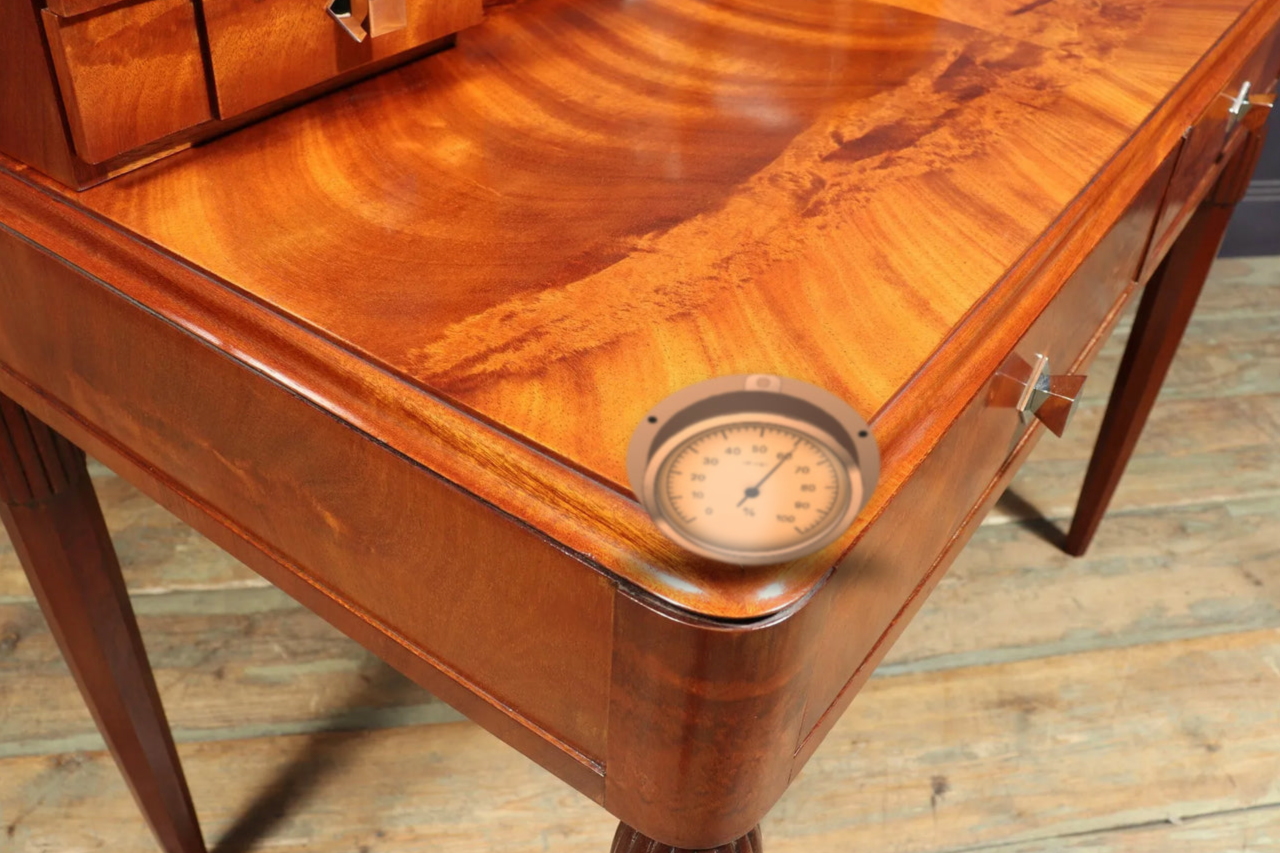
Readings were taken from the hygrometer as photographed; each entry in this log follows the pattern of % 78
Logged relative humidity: % 60
